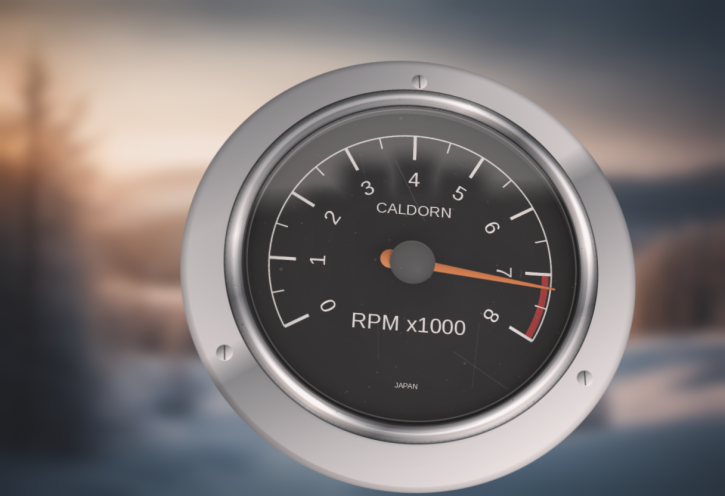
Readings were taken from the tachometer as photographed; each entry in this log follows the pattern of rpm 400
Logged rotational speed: rpm 7250
